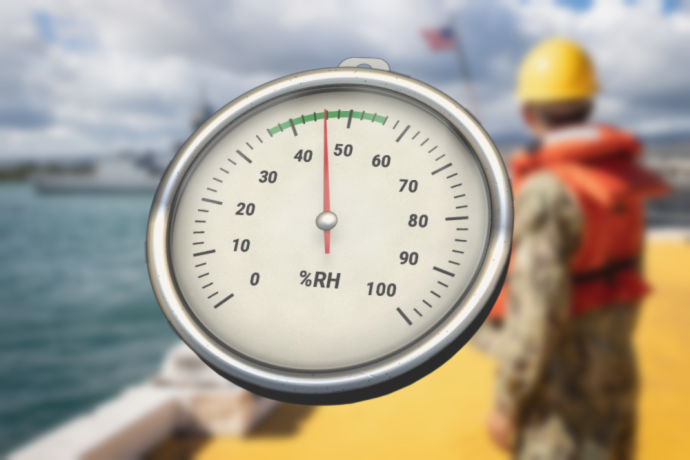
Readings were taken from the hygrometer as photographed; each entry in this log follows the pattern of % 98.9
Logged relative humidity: % 46
